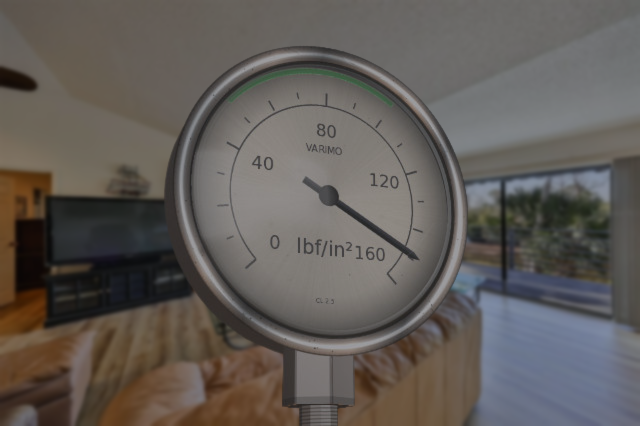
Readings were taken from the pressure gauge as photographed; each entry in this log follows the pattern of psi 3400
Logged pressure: psi 150
